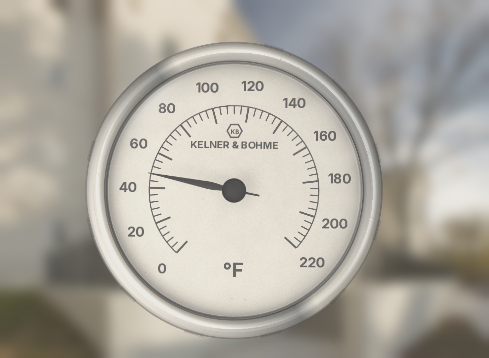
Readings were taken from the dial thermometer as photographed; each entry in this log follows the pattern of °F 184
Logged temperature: °F 48
